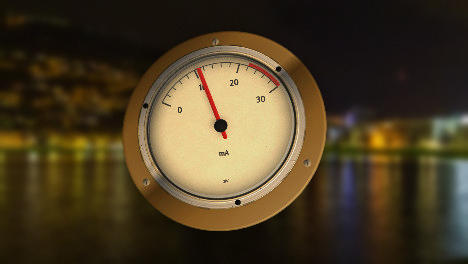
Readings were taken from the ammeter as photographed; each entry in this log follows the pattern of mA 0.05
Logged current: mA 11
